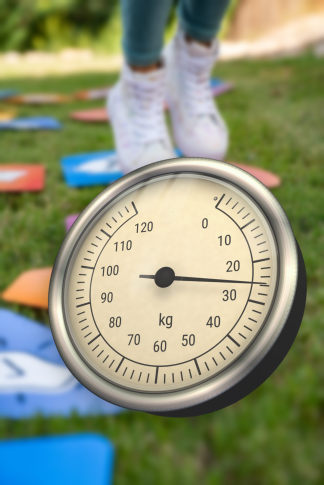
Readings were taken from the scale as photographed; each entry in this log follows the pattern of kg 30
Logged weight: kg 26
